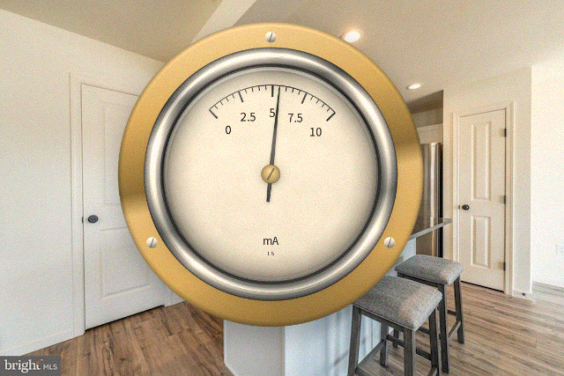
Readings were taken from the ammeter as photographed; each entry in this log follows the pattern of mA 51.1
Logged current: mA 5.5
